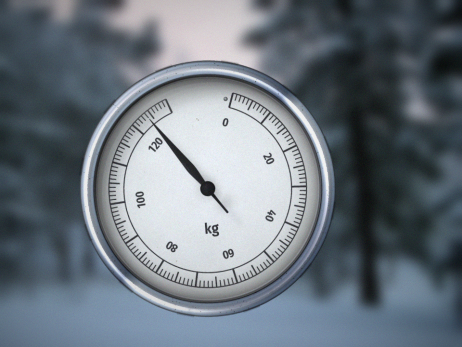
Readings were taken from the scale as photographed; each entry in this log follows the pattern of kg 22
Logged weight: kg 124
